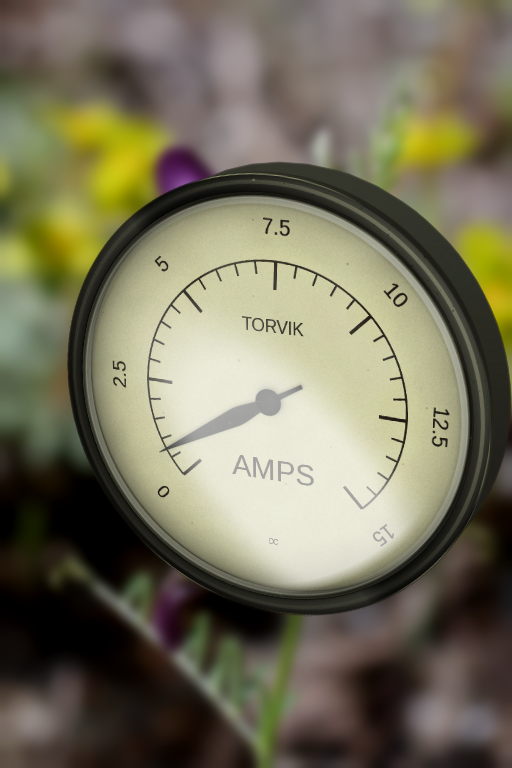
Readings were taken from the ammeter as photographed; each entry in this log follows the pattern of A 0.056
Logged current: A 0.75
